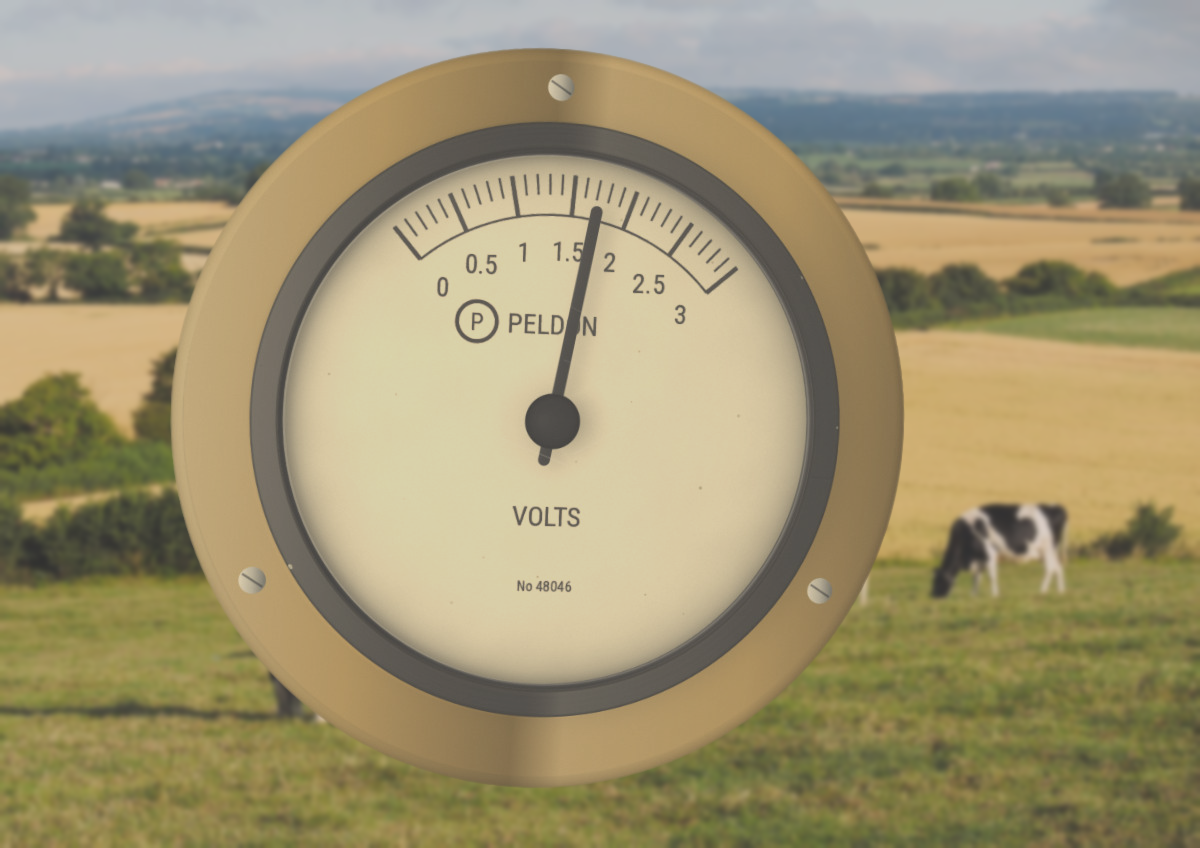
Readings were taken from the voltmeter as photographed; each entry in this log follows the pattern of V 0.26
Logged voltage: V 1.7
